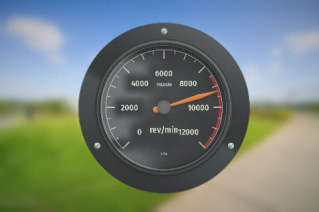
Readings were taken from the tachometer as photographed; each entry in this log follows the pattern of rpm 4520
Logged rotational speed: rpm 9250
